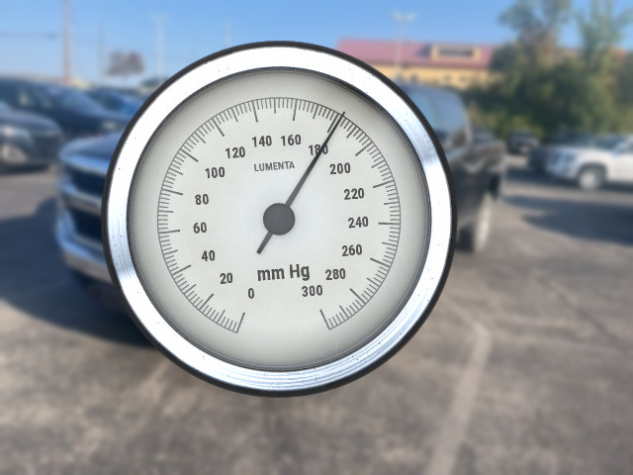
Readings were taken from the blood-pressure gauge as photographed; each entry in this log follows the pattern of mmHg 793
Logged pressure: mmHg 182
